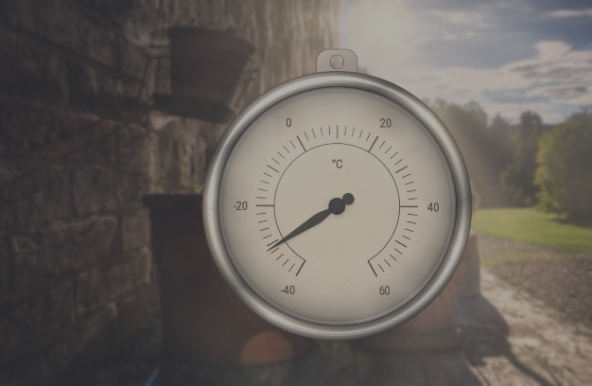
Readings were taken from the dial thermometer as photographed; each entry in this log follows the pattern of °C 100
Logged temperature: °C -31
